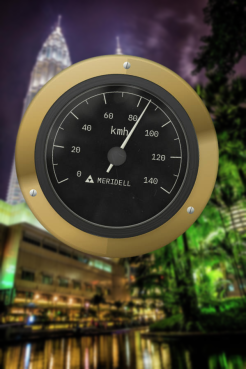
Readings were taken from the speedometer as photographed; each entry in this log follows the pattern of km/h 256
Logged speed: km/h 85
